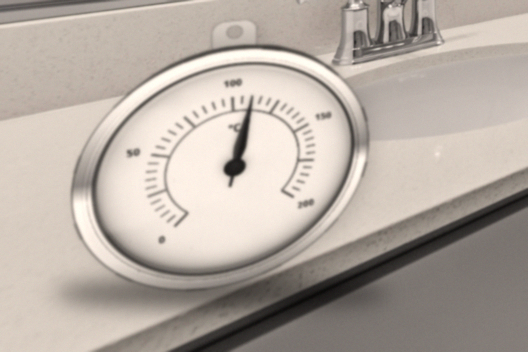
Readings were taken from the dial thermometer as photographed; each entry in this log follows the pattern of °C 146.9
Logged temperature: °C 110
